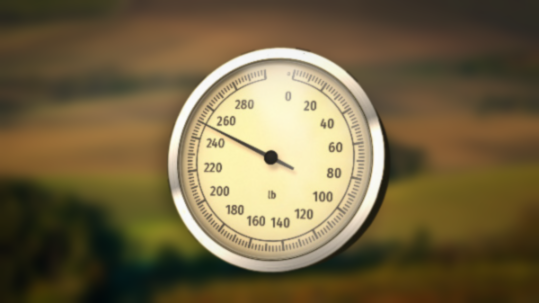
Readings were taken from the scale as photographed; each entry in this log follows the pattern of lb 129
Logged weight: lb 250
